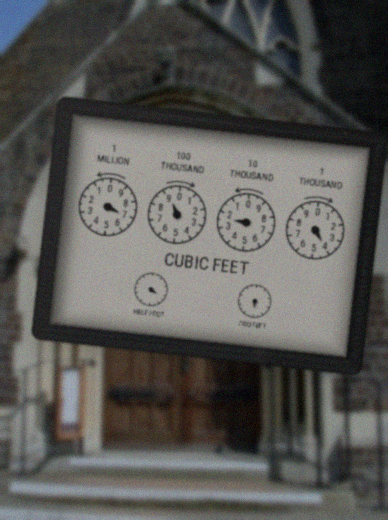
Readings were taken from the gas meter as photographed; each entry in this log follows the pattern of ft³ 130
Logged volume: ft³ 692400
